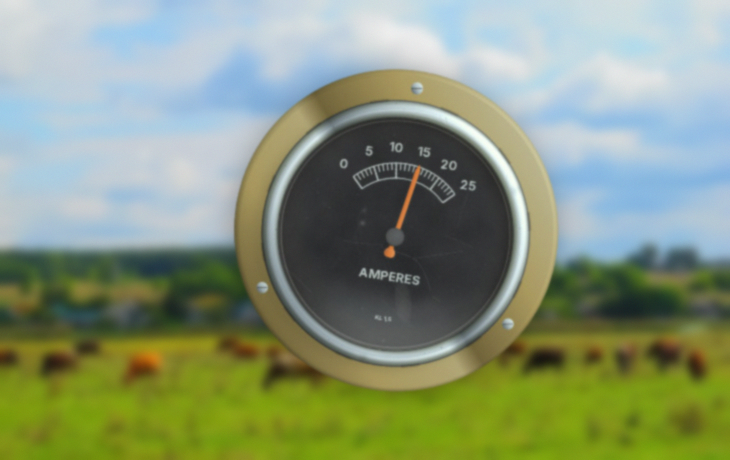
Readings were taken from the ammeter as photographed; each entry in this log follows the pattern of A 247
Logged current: A 15
